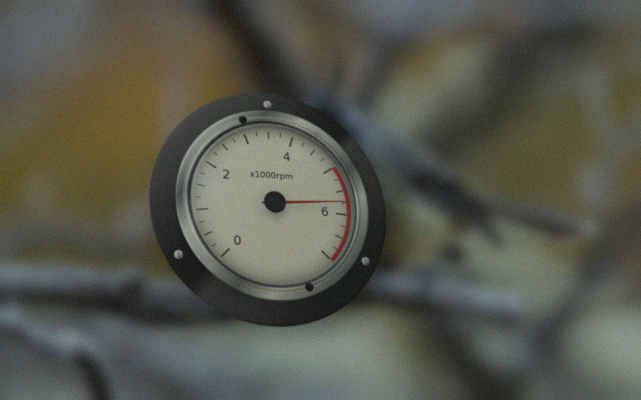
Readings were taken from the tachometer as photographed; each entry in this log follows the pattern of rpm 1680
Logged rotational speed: rpm 5750
